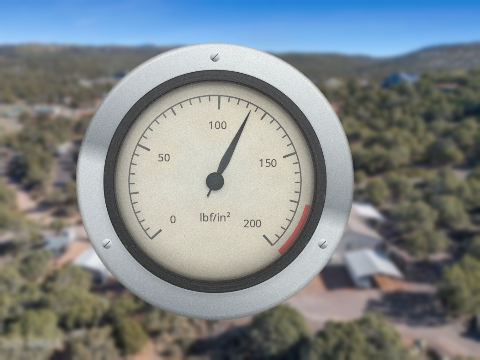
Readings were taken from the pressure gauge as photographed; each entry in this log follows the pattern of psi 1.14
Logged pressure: psi 117.5
